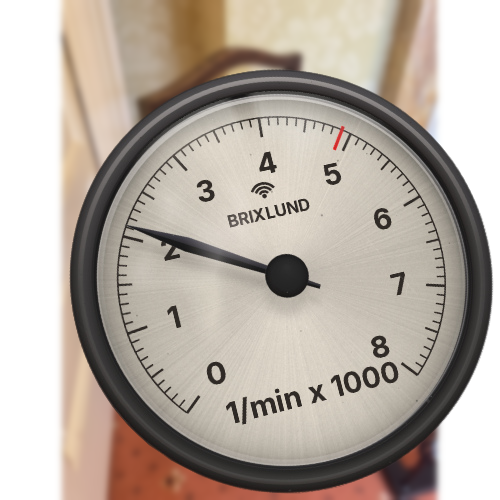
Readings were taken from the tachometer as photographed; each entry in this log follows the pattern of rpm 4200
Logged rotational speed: rpm 2100
